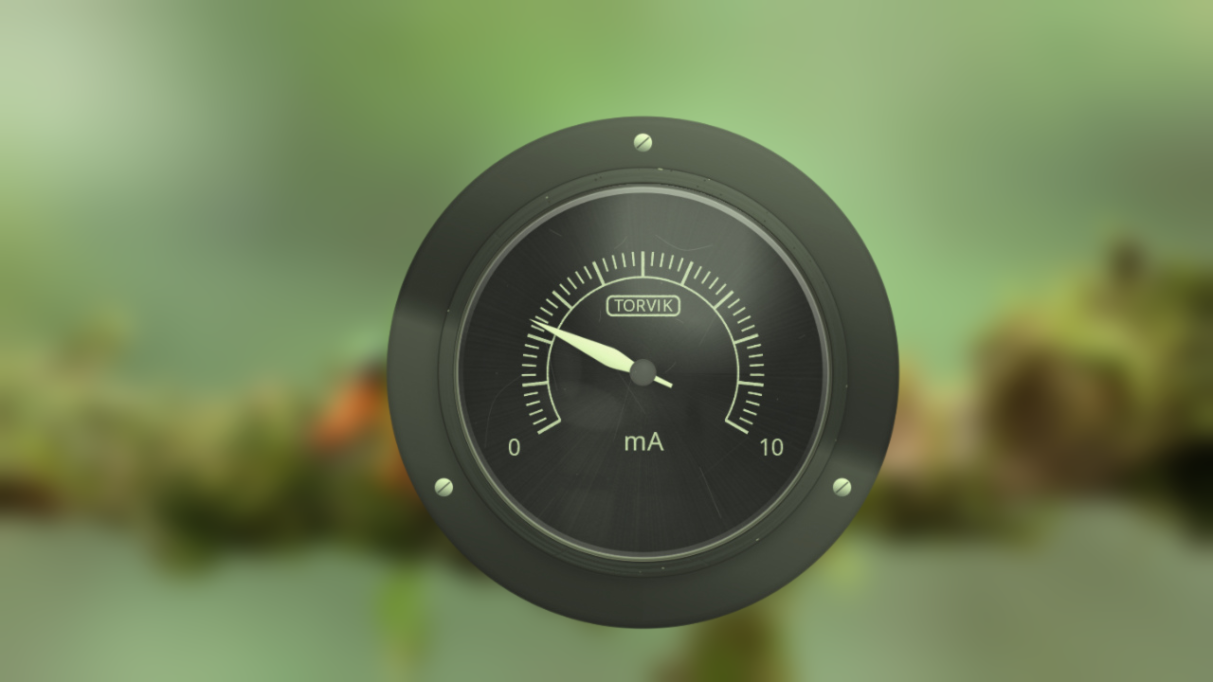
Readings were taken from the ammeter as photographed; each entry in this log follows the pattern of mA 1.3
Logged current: mA 2.3
